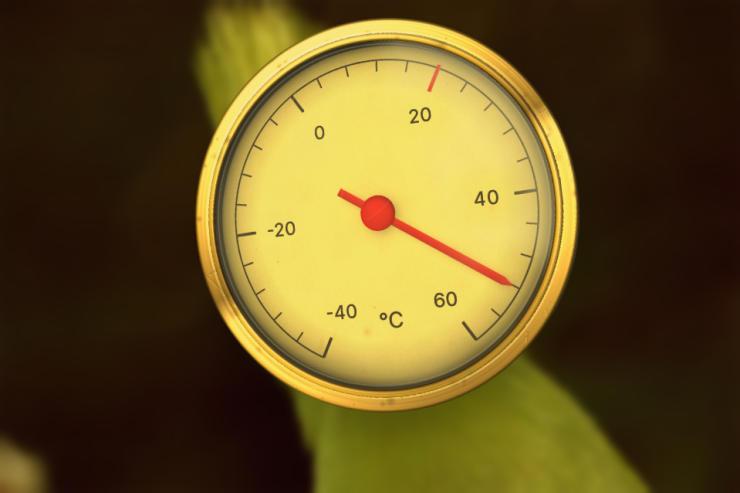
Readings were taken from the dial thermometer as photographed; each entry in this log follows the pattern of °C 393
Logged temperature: °C 52
